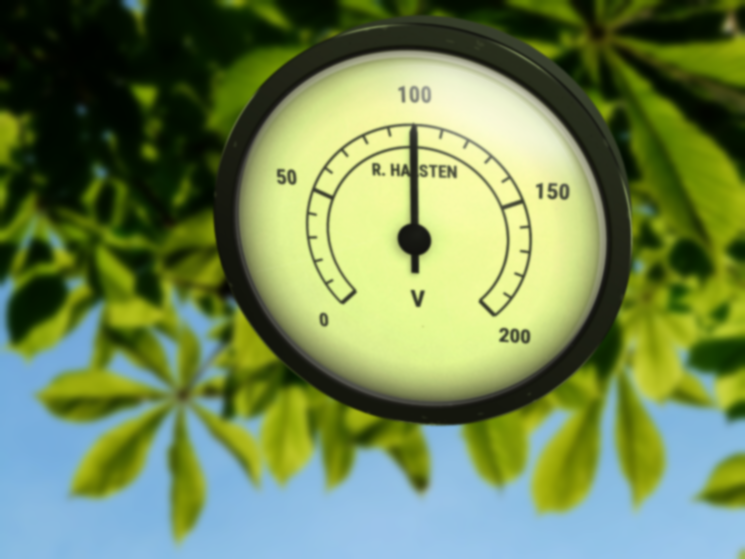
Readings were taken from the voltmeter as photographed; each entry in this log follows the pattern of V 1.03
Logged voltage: V 100
